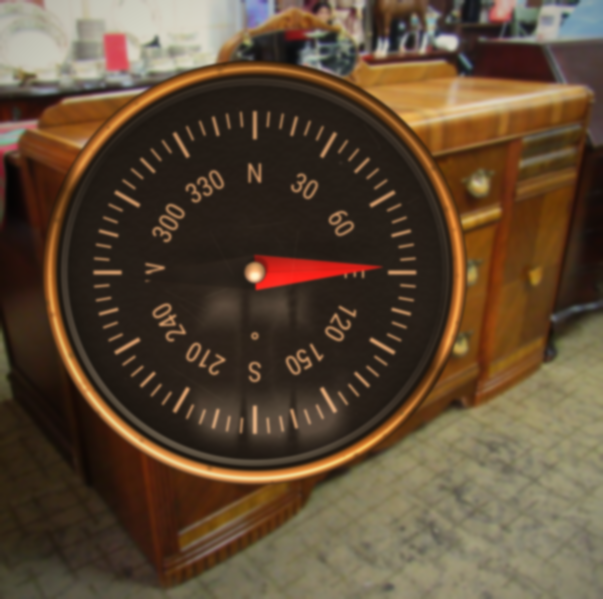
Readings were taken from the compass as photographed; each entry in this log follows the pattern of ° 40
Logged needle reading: ° 87.5
